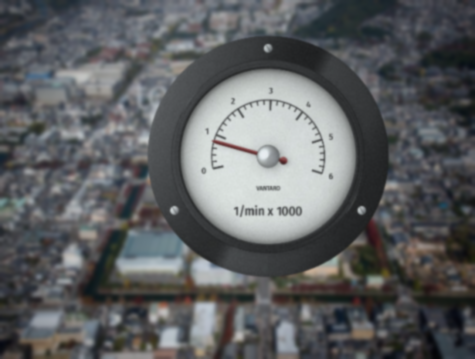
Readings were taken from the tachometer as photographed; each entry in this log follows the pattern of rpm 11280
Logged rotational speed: rpm 800
